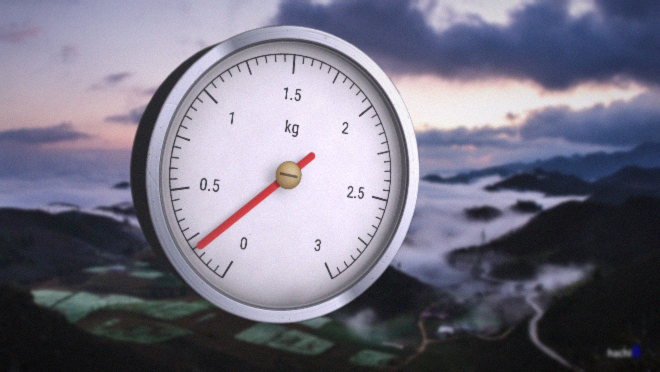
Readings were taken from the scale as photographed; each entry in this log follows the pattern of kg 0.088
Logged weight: kg 0.2
